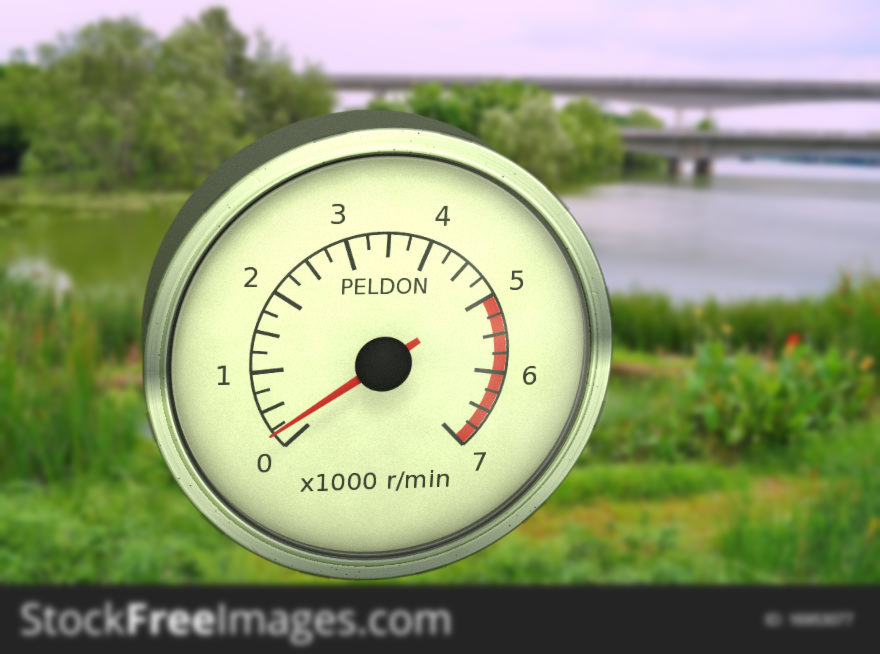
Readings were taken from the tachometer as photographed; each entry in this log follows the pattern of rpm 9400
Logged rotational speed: rpm 250
